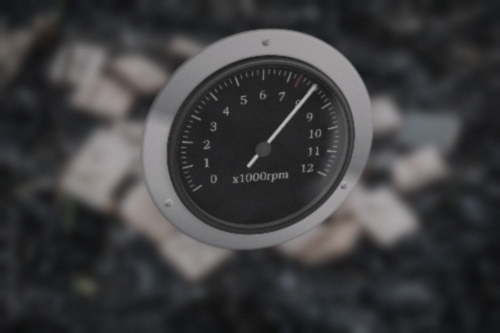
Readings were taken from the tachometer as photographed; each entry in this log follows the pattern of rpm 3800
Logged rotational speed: rpm 8000
